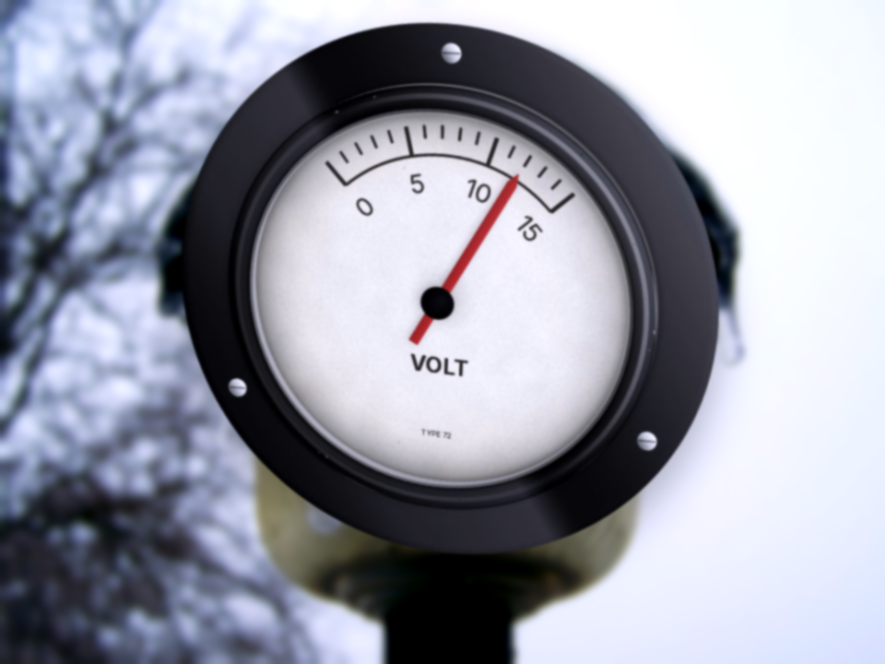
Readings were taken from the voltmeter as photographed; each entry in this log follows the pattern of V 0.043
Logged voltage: V 12
